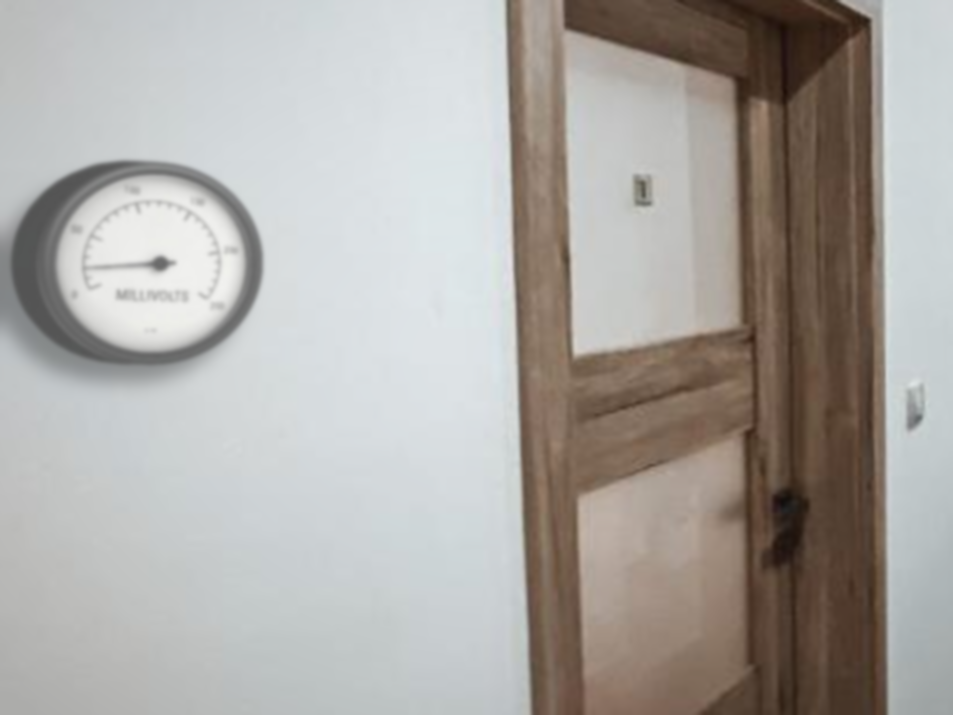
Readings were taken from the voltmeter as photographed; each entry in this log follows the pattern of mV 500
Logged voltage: mV 20
